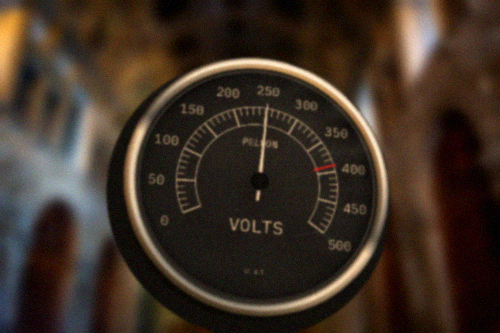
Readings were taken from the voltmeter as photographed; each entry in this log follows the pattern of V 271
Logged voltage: V 250
